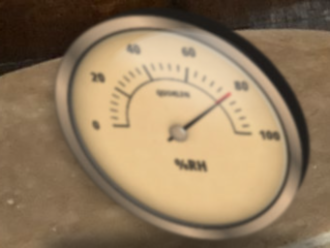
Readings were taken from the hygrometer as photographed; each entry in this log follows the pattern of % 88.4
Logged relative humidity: % 80
